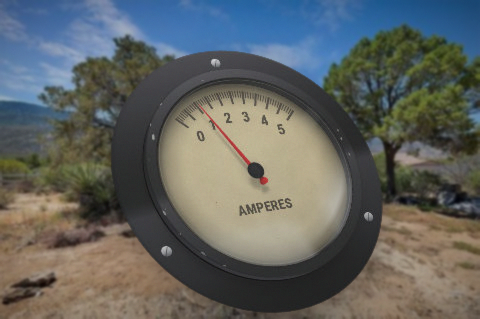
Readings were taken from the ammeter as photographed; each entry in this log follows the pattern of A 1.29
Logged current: A 1
